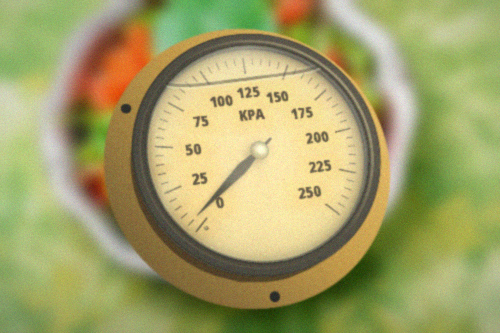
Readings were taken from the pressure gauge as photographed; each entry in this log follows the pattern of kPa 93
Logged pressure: kPa 5
